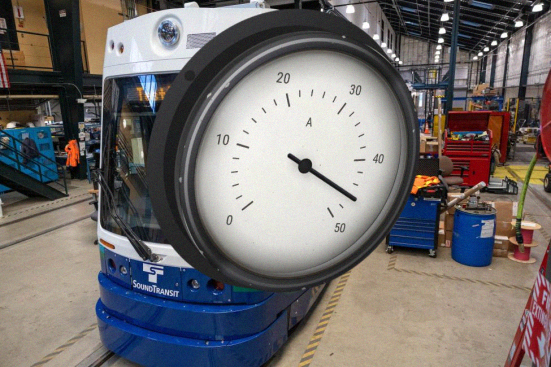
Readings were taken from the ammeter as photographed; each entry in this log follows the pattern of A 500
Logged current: A 46
